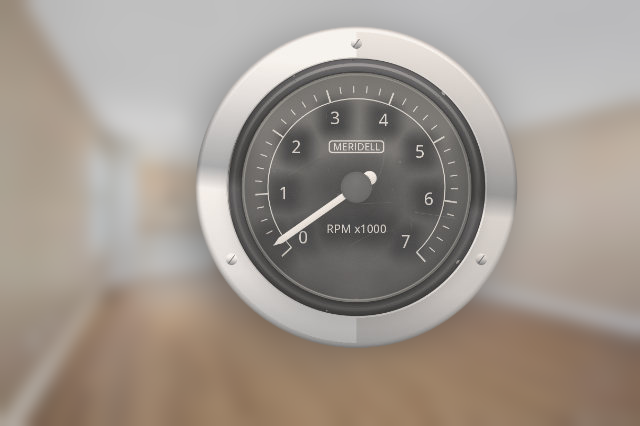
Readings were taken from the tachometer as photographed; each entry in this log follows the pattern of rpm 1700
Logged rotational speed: rpm 200
